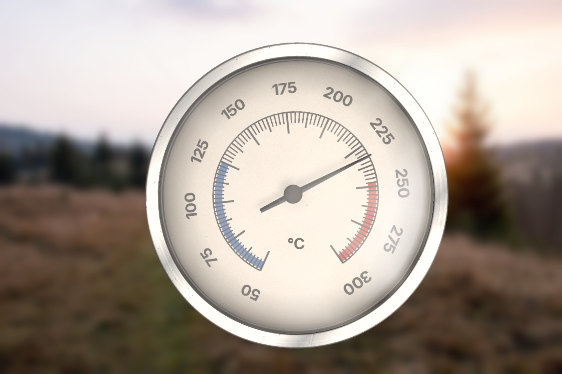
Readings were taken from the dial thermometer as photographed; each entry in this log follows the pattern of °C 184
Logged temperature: °C 232.5
